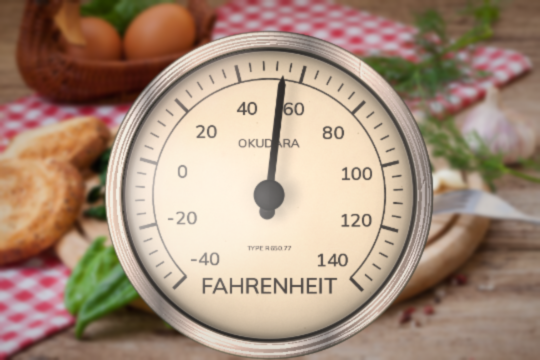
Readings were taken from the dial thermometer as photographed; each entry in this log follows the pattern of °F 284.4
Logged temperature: °F 54
